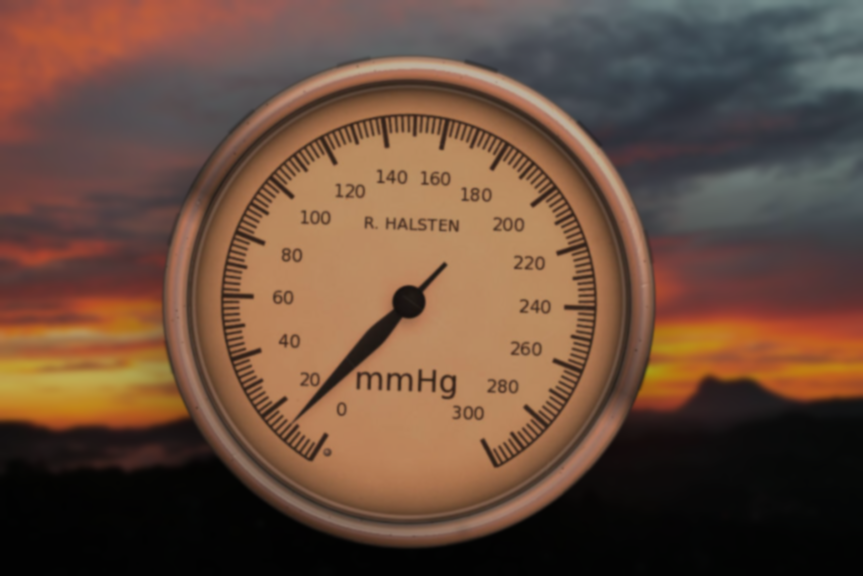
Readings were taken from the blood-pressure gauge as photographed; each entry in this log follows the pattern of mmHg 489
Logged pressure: mmHg 12
